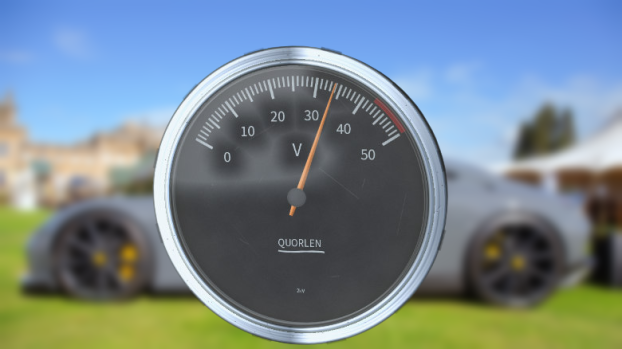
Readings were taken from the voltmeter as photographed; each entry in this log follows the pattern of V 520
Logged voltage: V 34
